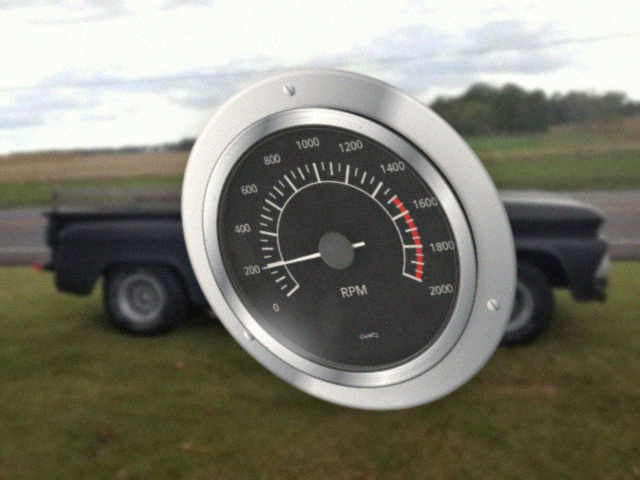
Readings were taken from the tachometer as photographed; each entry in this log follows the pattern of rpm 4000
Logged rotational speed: rpm 200
